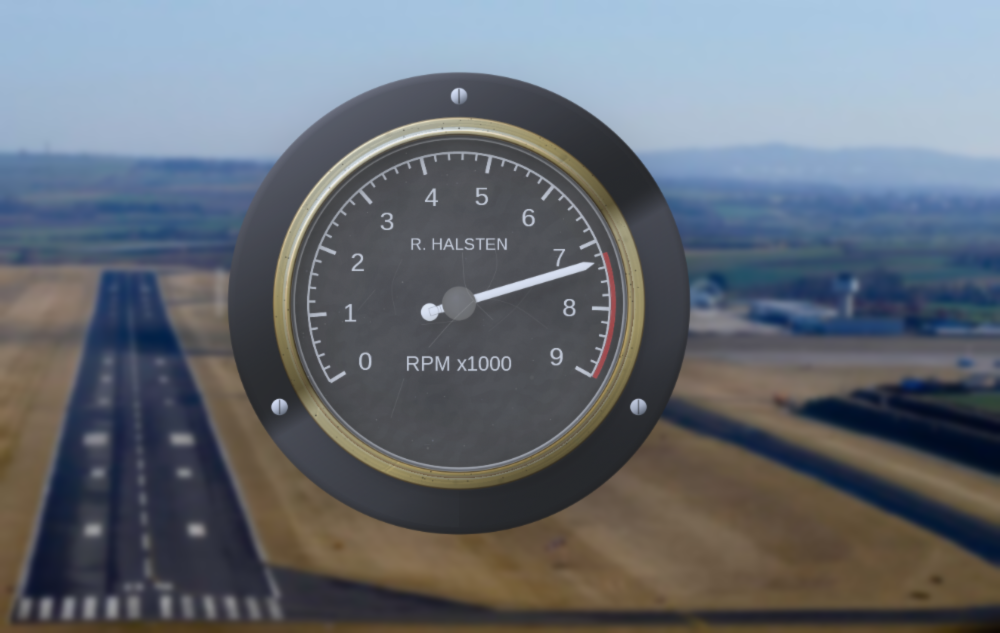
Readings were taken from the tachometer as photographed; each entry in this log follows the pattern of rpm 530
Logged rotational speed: rpm 7300
